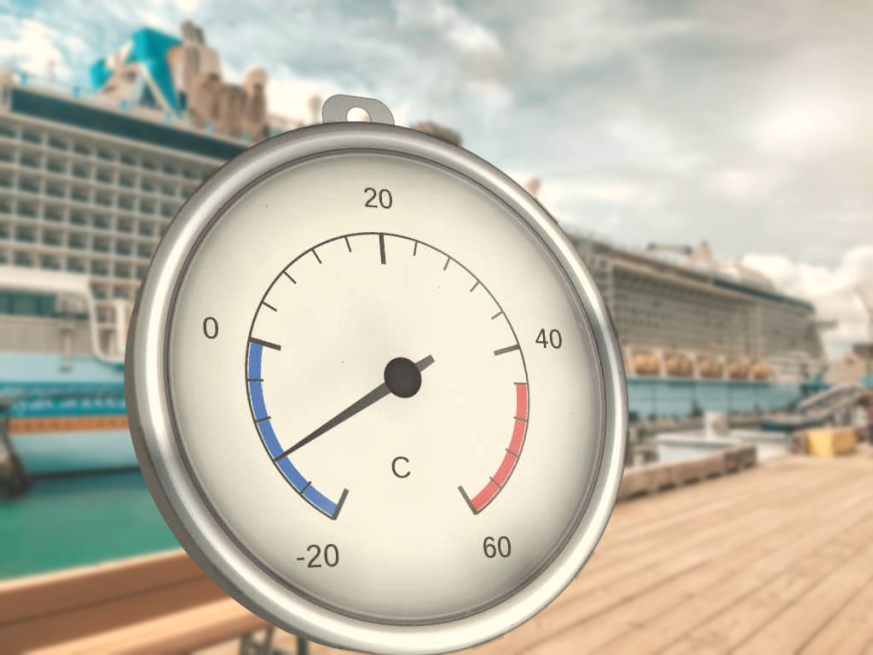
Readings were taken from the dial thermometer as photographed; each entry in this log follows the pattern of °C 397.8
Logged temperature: °C -12
